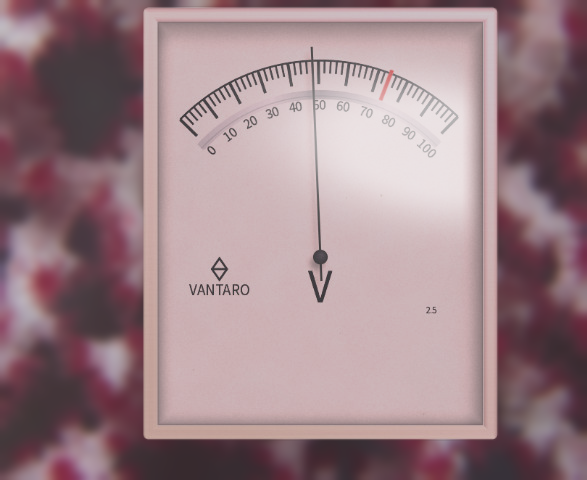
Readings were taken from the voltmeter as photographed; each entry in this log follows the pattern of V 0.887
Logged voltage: V 48
